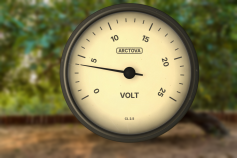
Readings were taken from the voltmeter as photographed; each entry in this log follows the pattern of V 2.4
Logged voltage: V 4
